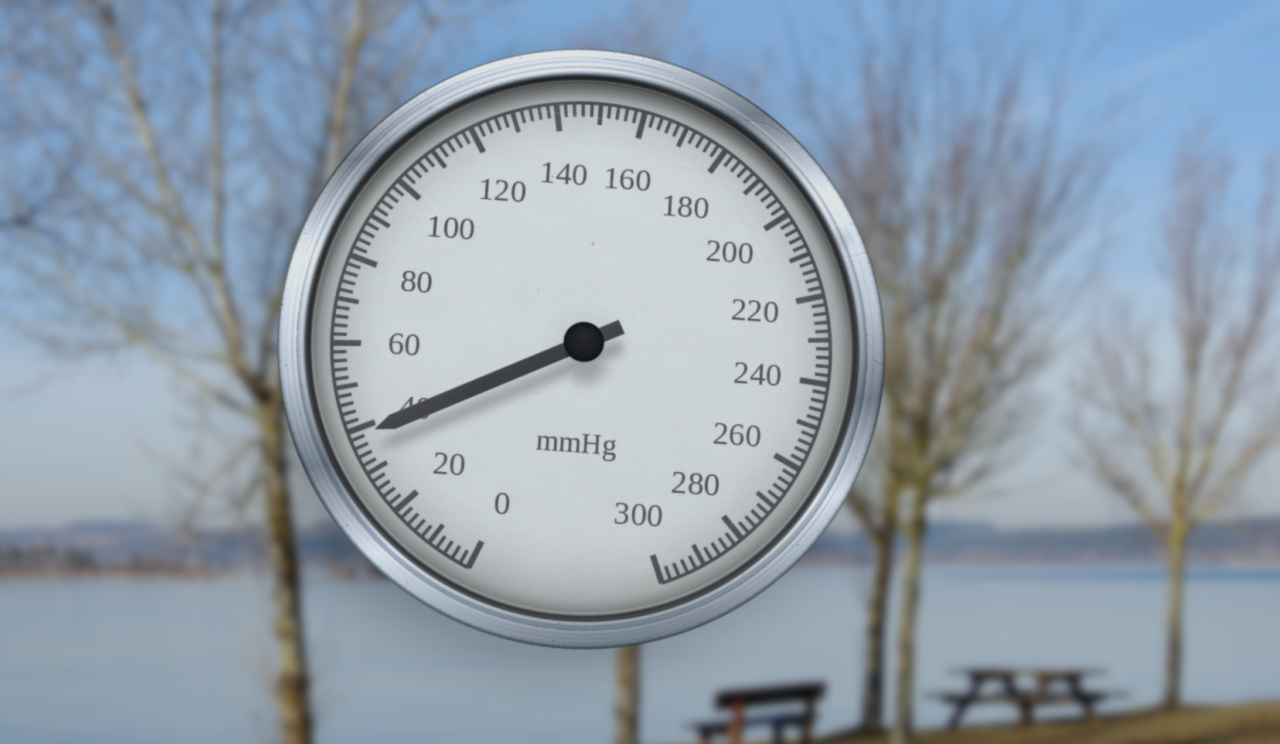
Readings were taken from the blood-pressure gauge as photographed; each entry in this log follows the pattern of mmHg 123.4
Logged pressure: mmHg 38
